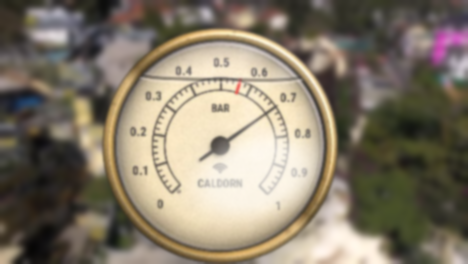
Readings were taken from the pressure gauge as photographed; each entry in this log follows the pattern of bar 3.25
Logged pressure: bar 0.7
